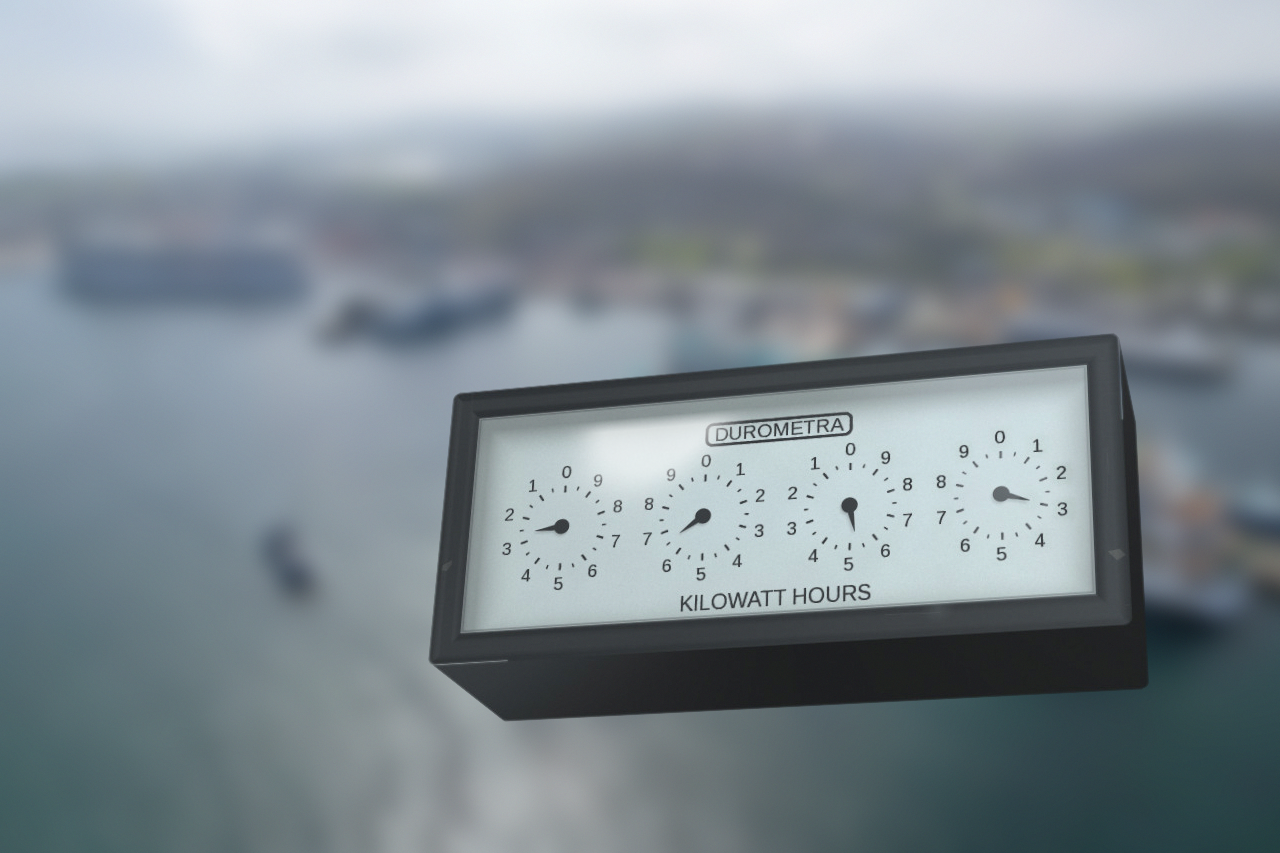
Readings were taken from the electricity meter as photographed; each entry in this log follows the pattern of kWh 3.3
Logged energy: kWh 2653
